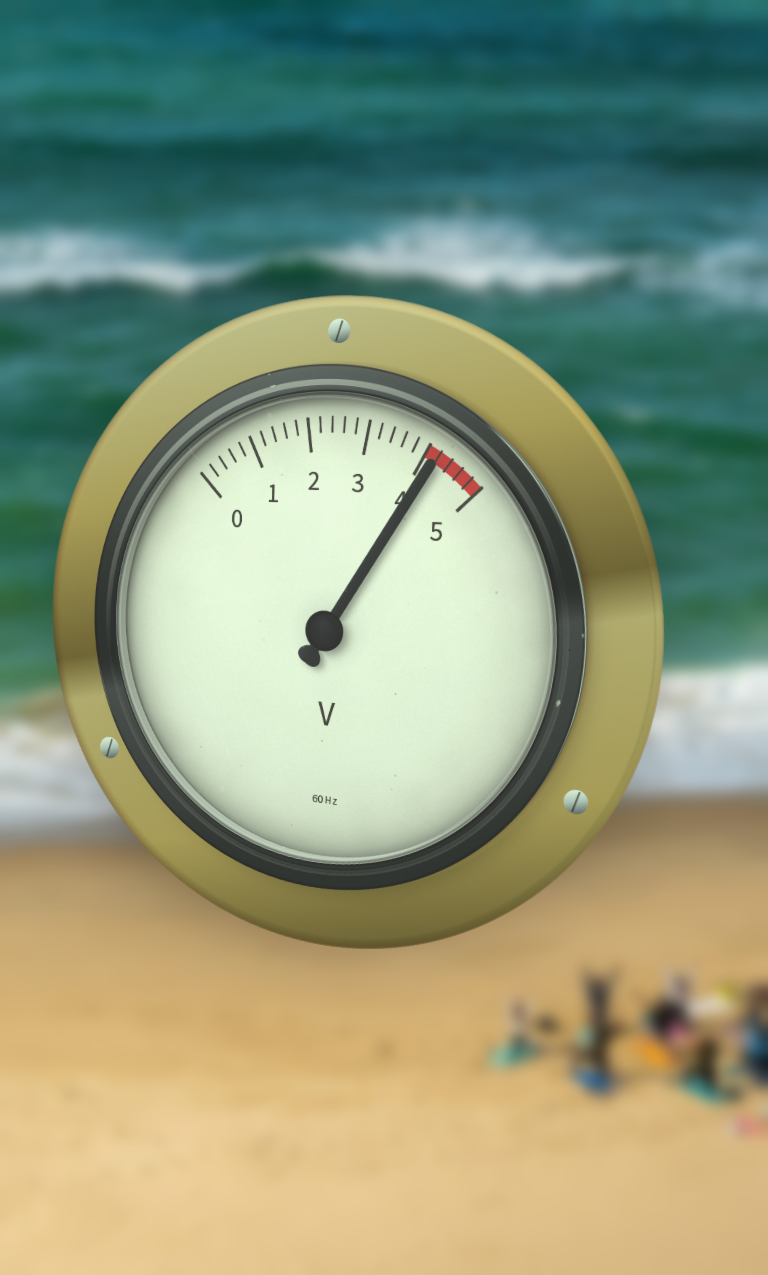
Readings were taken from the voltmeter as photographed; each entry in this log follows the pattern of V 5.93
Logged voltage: V 4.2
